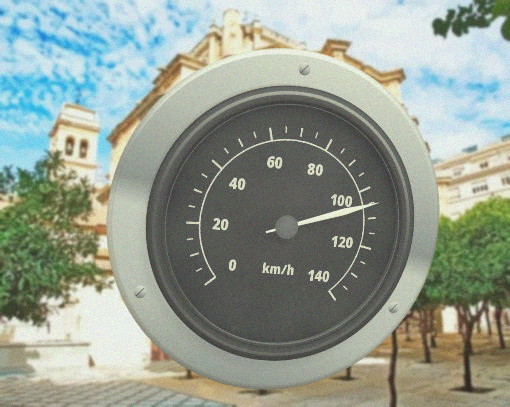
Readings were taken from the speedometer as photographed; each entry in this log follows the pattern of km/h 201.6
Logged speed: km/h 105
